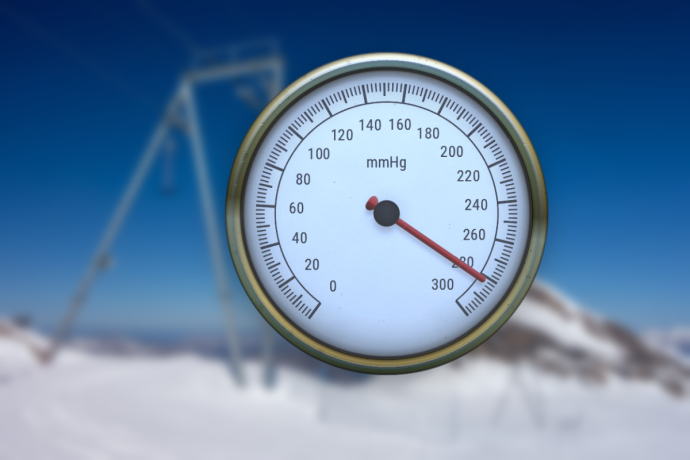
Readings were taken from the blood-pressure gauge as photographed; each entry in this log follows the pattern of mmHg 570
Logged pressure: mmHg 282
